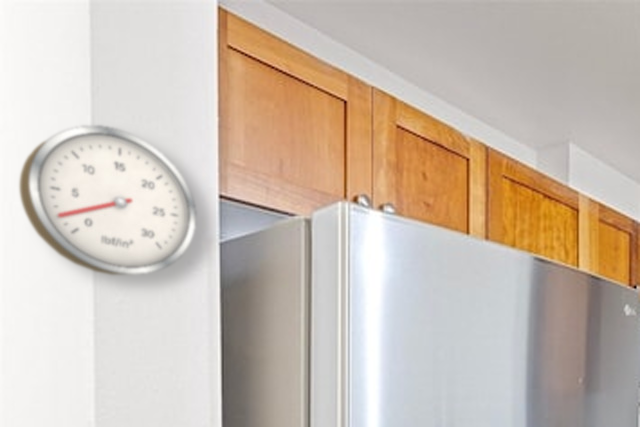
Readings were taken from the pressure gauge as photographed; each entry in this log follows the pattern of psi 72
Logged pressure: psi 2
